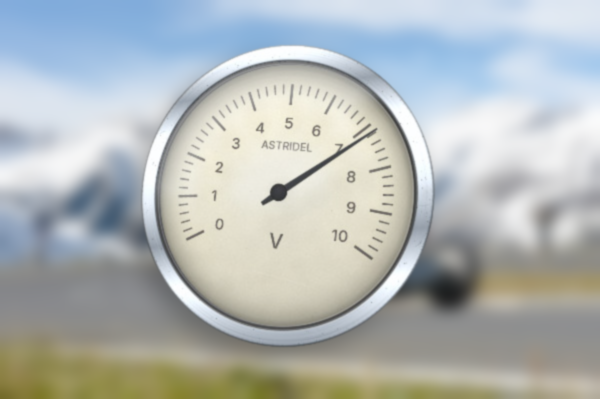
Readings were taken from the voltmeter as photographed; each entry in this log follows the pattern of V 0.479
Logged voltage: V 7.2
